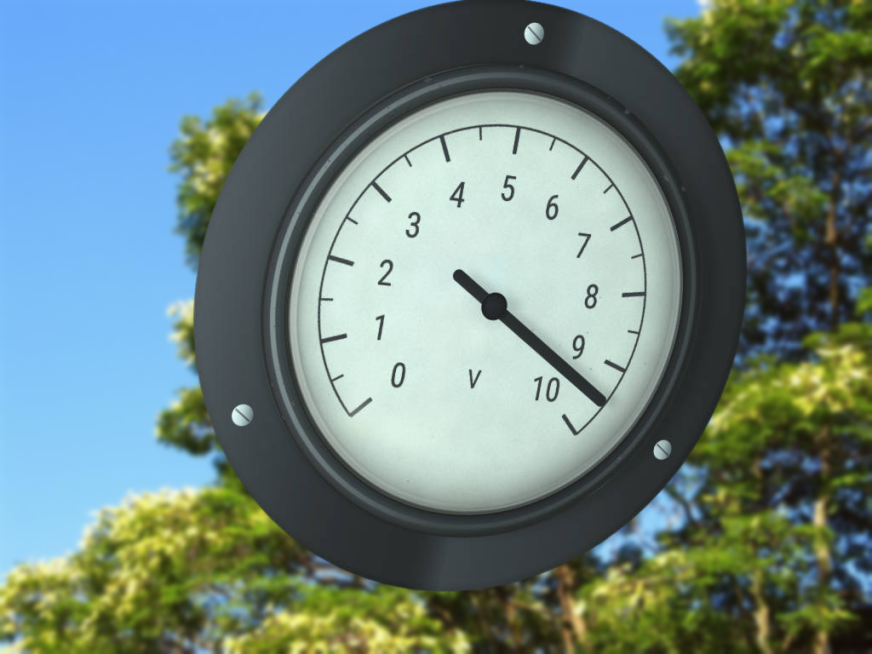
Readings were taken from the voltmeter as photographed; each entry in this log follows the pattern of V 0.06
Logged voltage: V 9.5
